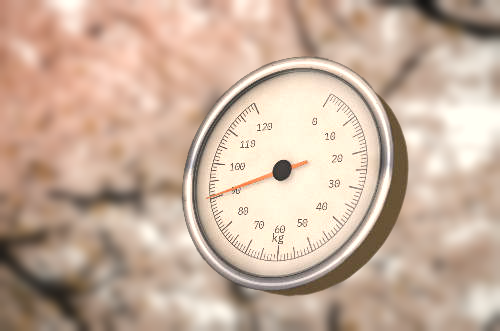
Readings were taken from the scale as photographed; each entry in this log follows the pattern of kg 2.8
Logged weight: kg 90
